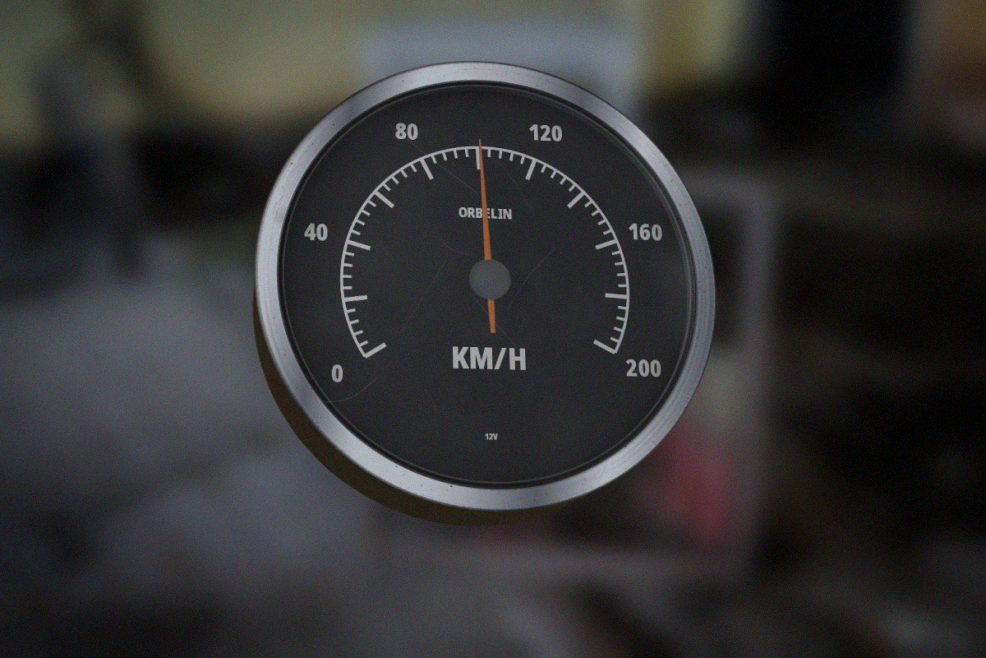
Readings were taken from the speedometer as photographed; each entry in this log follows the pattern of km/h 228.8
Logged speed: km/h 100
